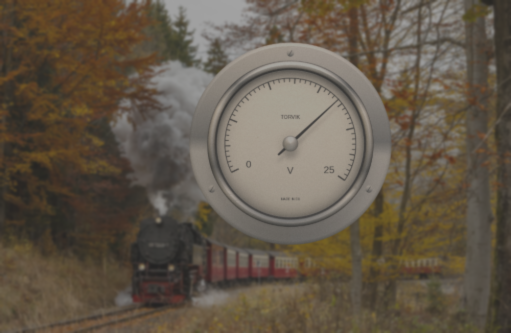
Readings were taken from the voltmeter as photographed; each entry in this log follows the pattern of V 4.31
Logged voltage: V 17
